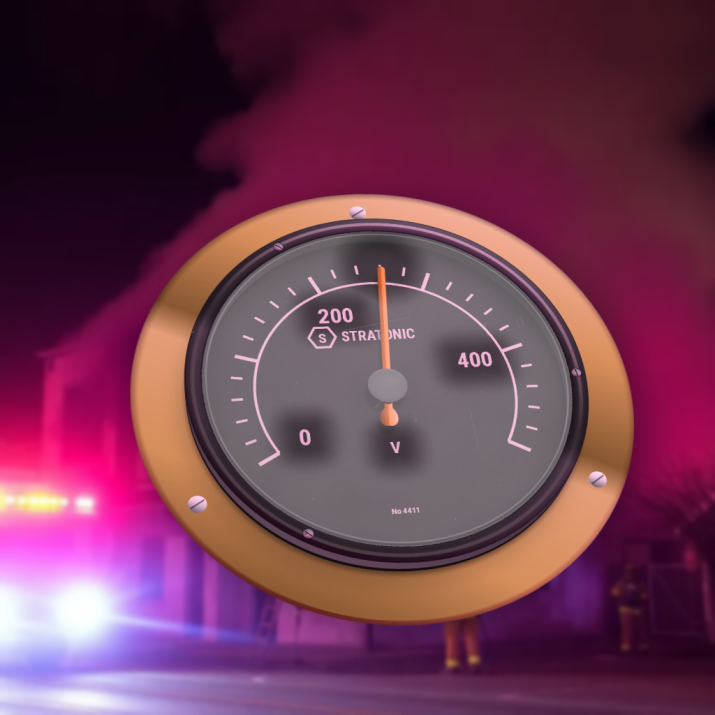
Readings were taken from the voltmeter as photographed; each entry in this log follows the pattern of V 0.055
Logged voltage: V 260
